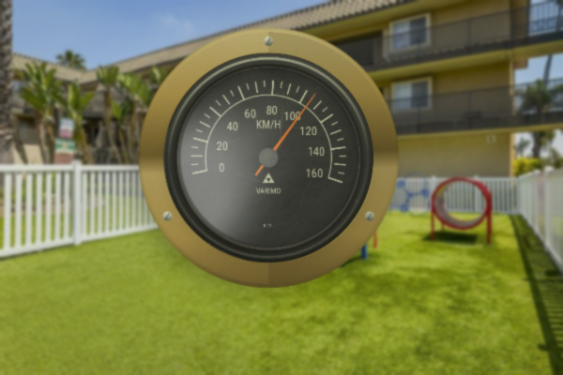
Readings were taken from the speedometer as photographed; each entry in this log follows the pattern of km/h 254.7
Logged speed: km/h 105
